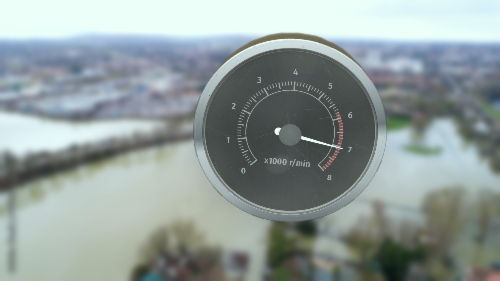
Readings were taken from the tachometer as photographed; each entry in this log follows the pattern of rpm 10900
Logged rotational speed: rpm 7000
